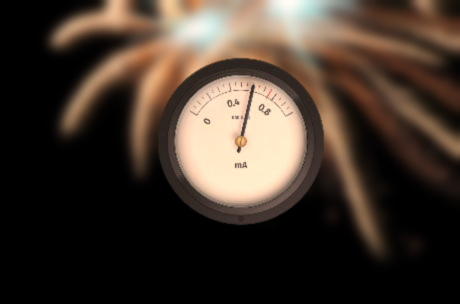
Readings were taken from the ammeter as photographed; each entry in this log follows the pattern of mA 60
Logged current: mA 0.6
